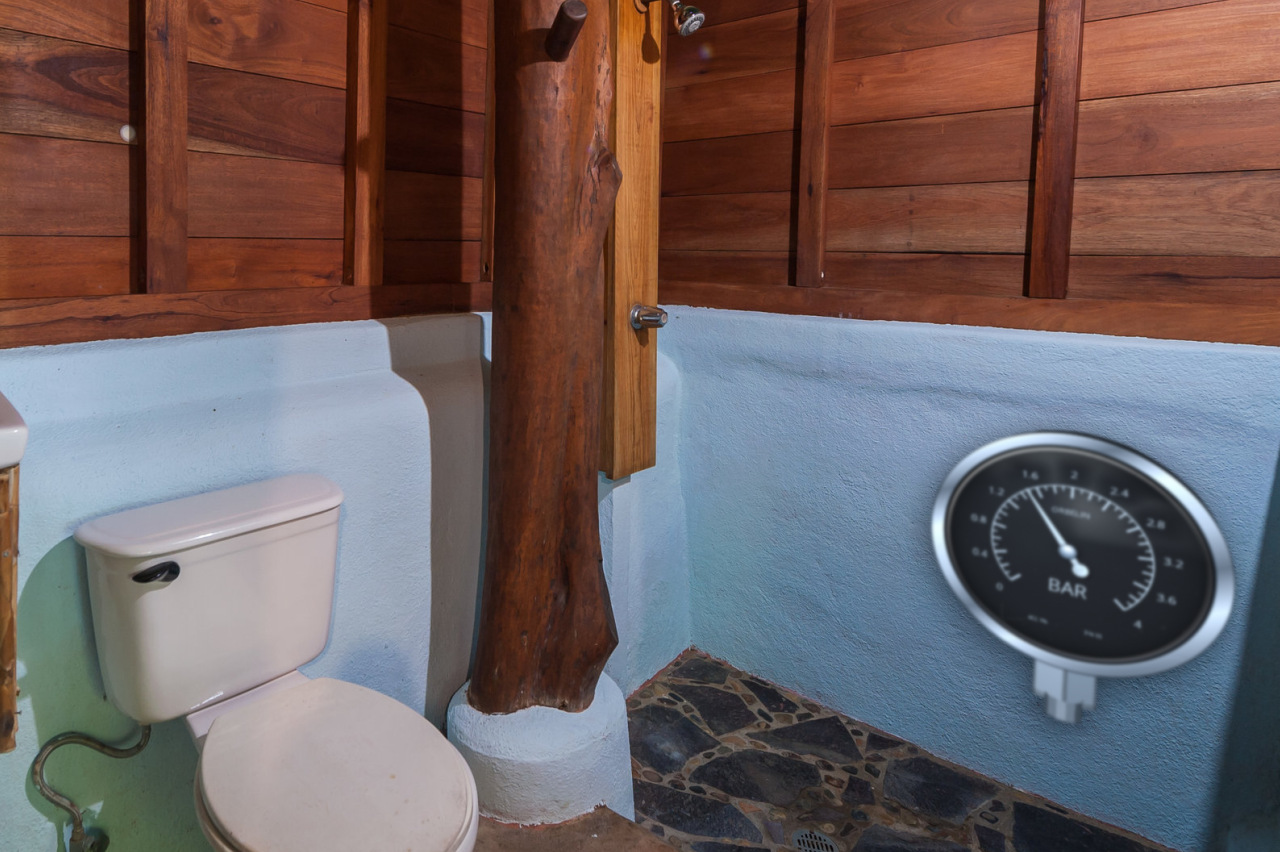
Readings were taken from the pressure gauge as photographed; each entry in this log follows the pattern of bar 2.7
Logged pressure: bar 1.5
